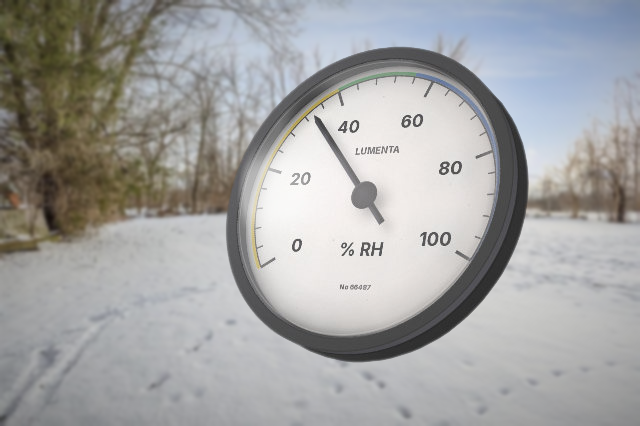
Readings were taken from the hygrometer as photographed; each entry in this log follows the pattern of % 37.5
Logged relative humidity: % 34
